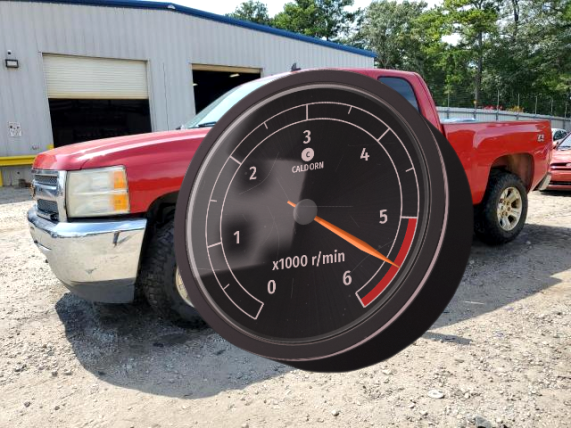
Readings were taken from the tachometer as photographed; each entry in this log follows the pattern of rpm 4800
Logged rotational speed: rpm 5500
